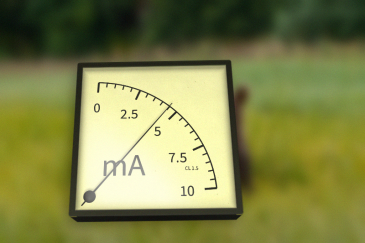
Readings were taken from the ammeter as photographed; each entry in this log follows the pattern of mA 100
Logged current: mA 4.5
